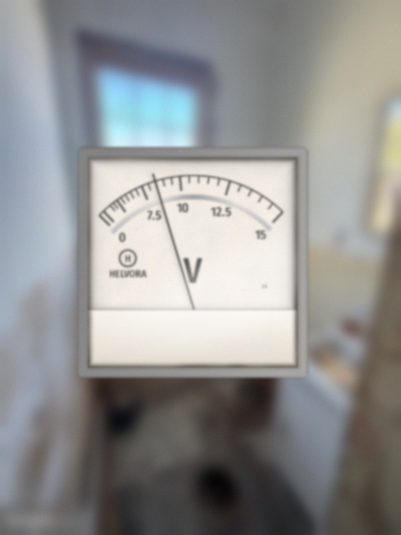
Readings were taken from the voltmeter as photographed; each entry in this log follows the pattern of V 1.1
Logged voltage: V 8.5
